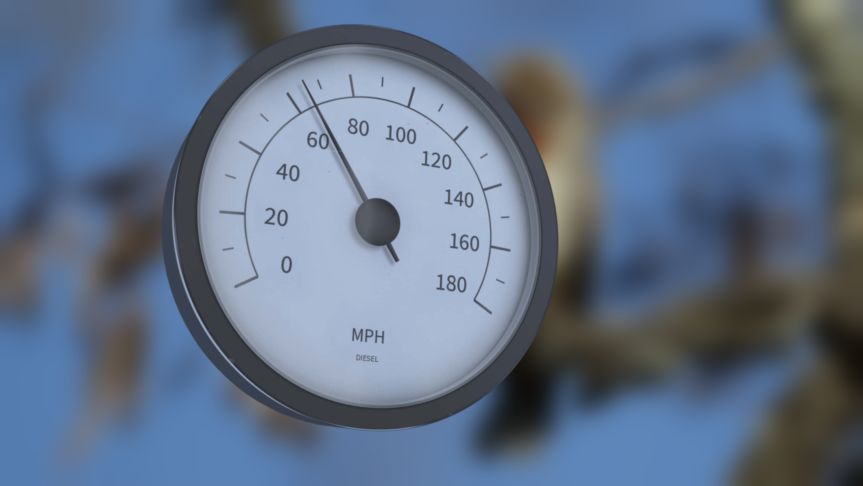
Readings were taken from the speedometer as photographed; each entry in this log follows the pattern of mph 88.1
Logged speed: mph 65
